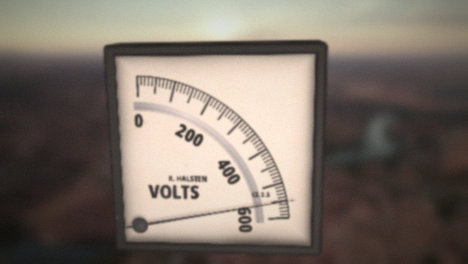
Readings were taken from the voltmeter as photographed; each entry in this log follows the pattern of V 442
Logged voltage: V 550
